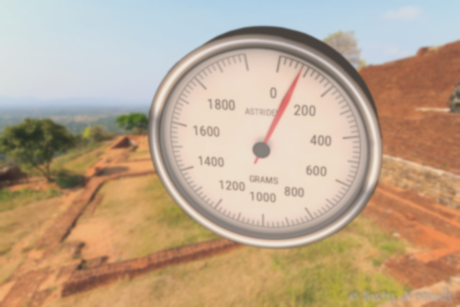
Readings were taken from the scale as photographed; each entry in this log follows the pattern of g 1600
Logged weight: g 80
